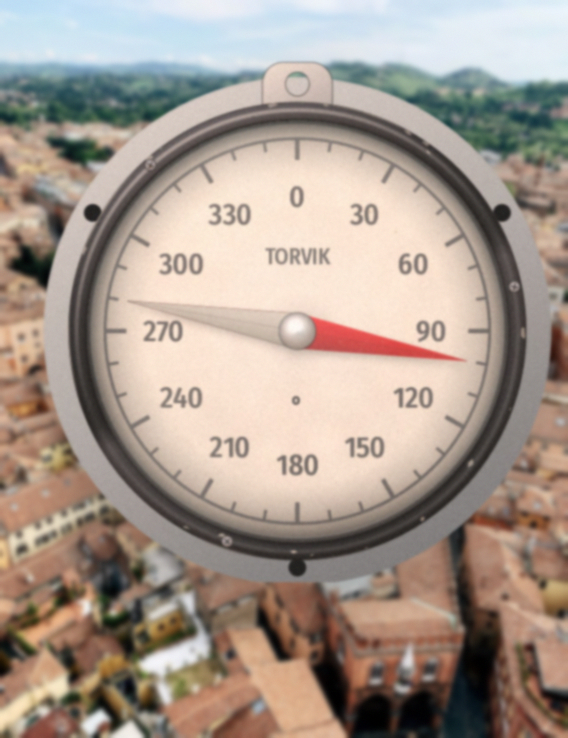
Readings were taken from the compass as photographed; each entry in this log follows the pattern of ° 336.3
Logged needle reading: ° 100
